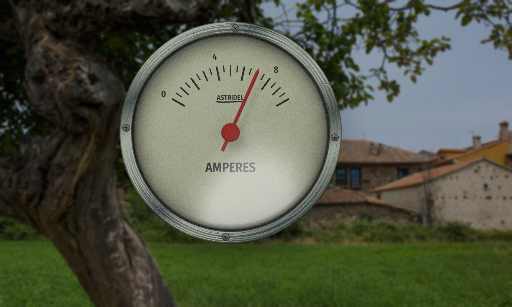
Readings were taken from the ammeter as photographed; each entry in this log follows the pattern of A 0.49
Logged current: A 7
